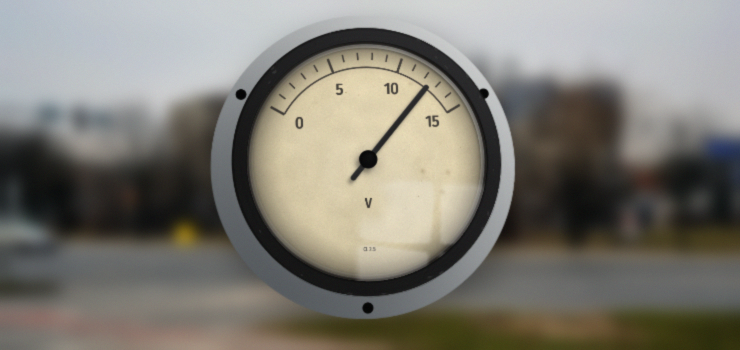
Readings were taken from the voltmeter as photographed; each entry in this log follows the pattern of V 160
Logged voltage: V 12.5
